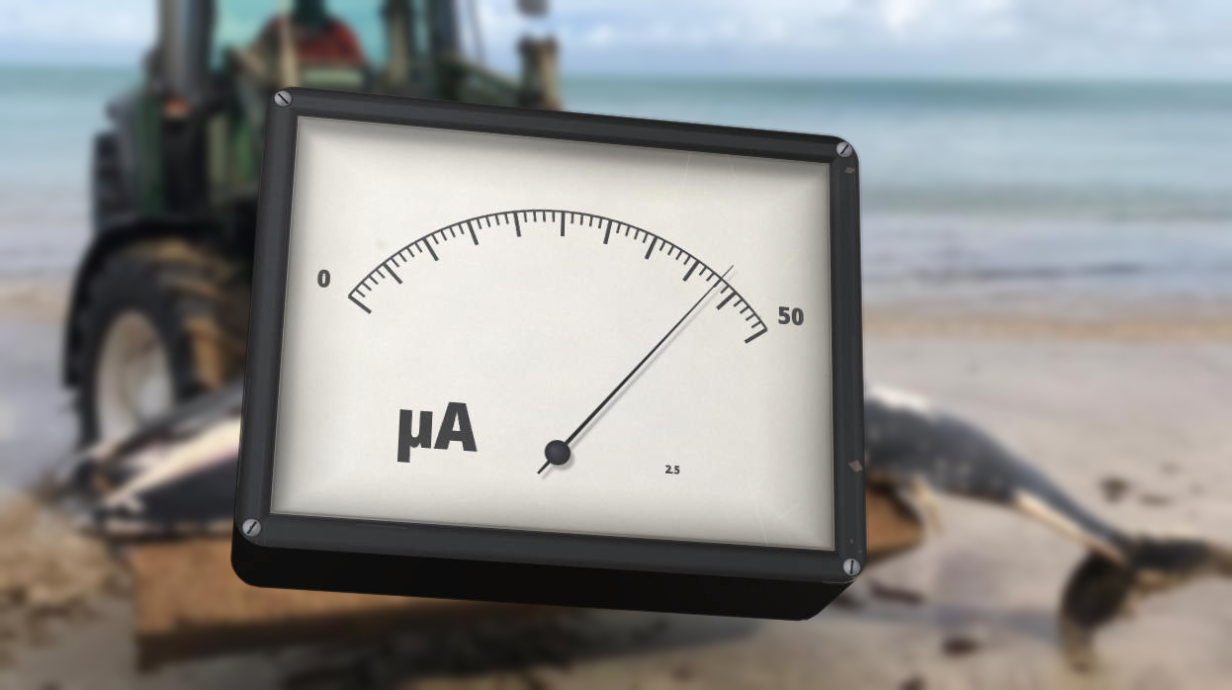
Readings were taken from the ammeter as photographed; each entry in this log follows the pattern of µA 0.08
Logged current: µA 43
